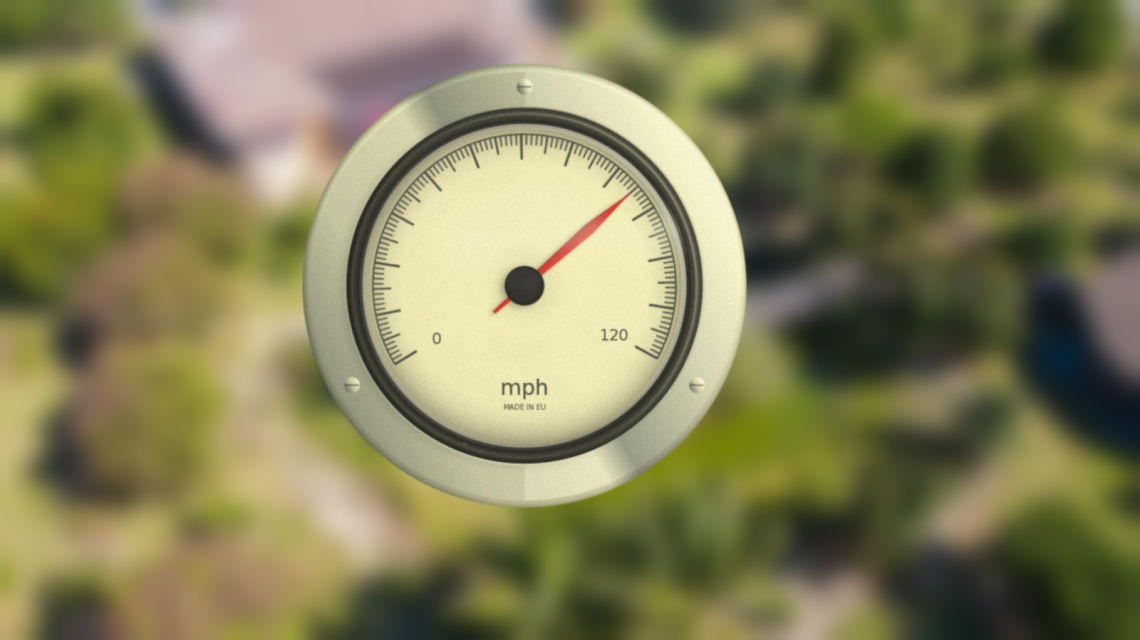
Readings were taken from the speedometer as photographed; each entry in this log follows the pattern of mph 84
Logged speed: mph 85
